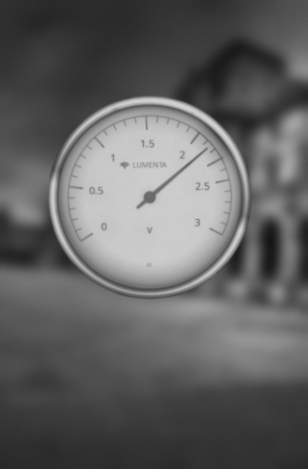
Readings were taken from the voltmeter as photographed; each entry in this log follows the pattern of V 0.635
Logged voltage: V 2.15
